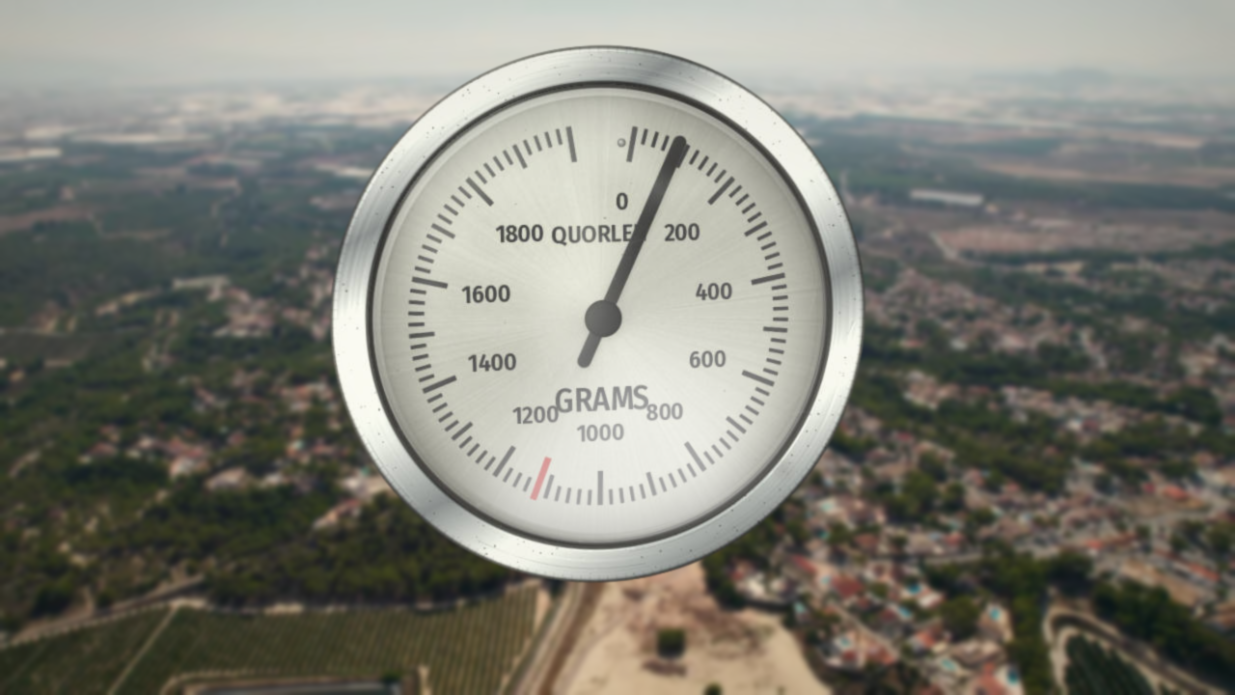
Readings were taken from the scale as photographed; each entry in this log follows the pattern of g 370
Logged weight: g 80
